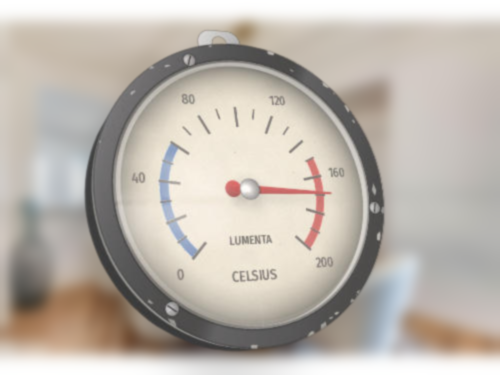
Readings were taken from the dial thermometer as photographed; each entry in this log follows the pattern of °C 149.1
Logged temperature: °C 170
